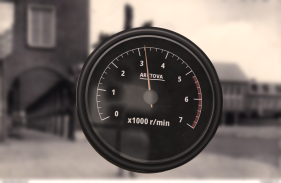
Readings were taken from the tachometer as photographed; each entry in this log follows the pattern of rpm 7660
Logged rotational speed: rpm 3200
